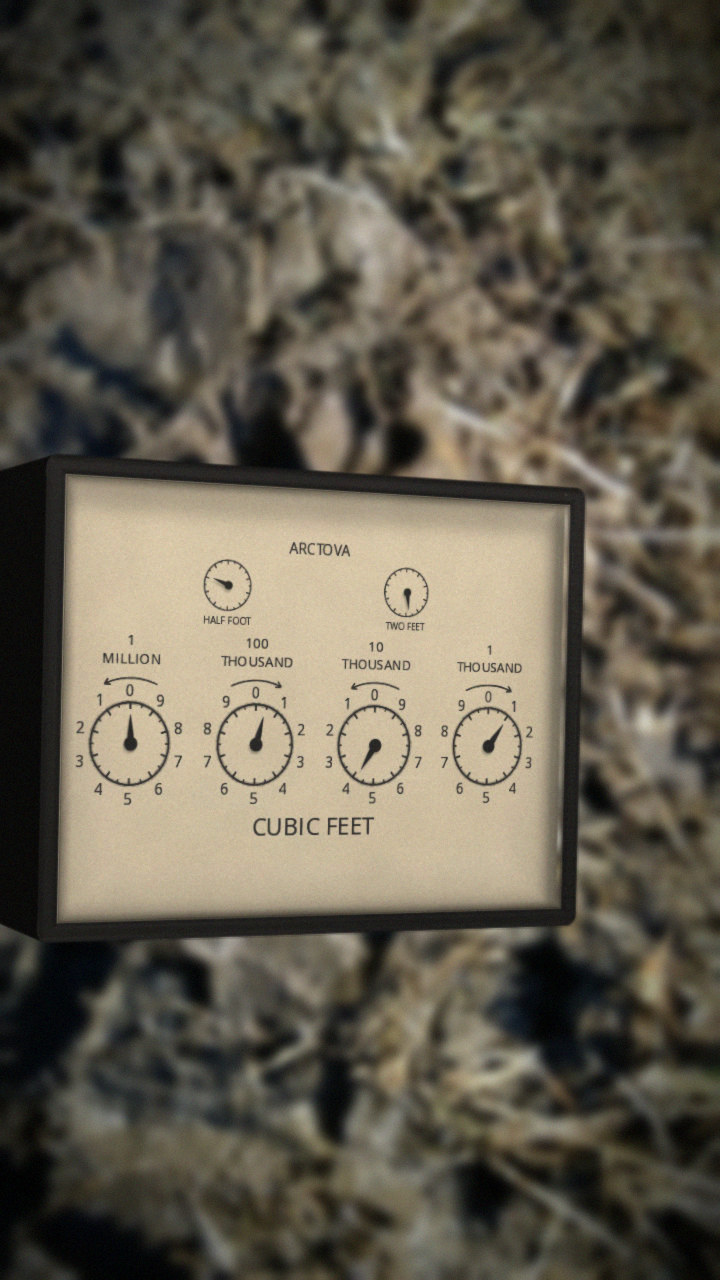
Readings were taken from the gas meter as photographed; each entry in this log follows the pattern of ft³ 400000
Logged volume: ft³ 4100
